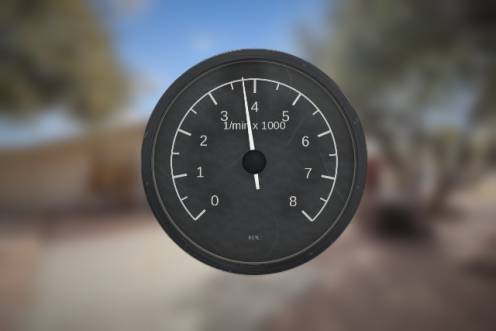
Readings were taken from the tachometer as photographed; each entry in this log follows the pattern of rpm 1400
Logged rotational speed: rpm 3750
